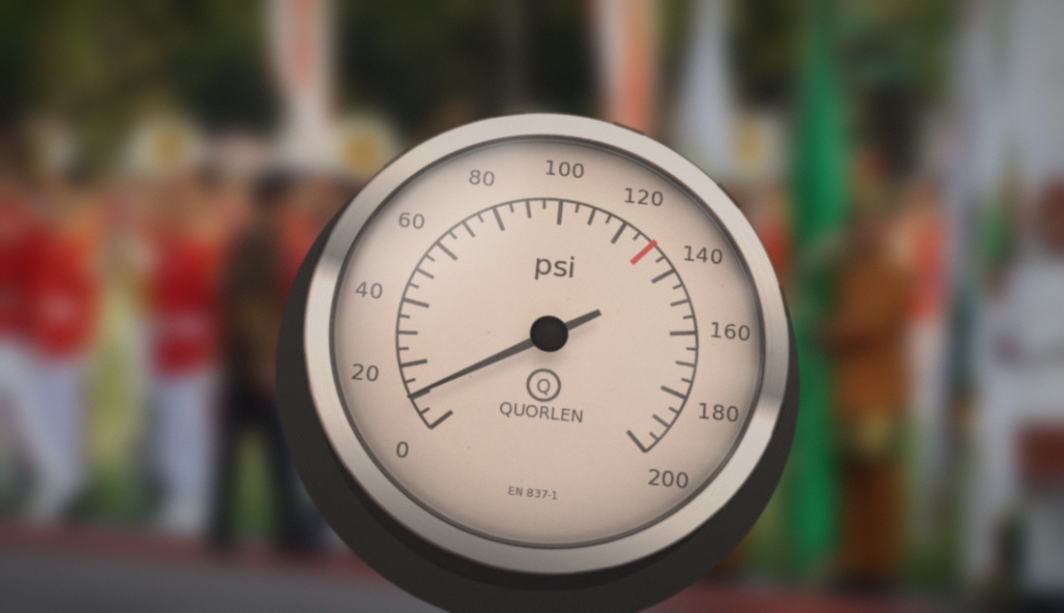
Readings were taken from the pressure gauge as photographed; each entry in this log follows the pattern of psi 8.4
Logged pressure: psi 10
